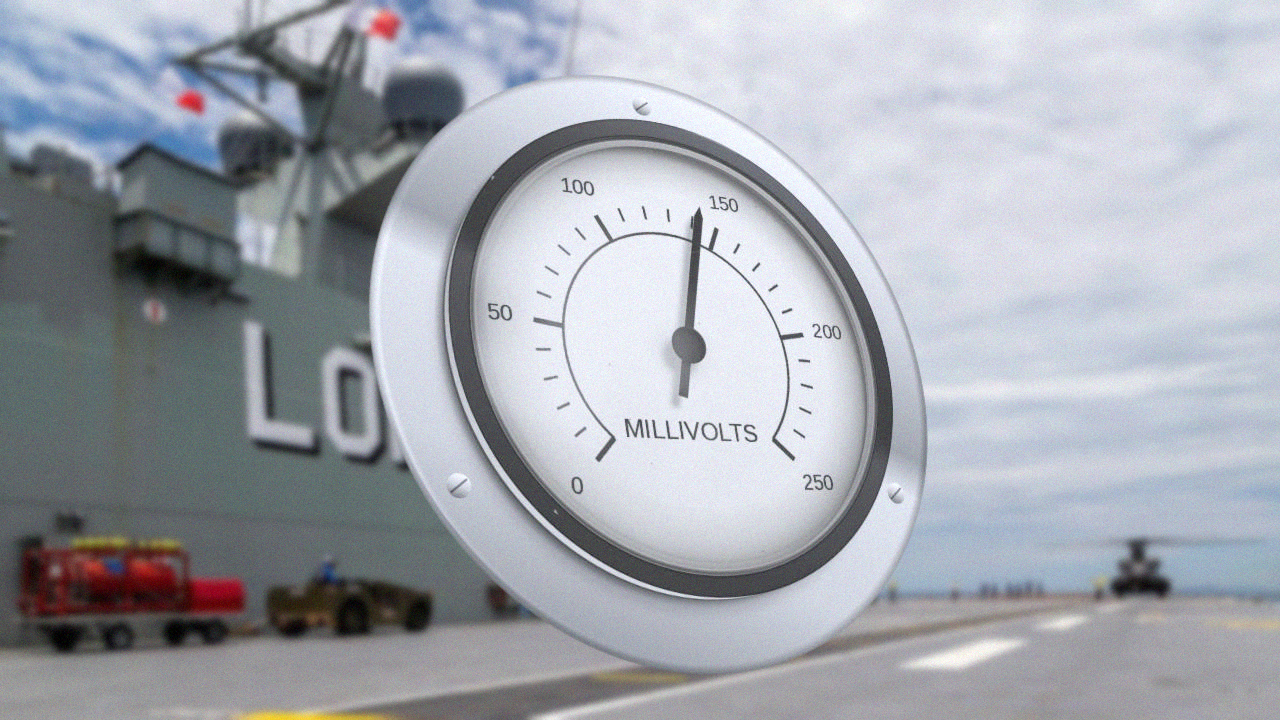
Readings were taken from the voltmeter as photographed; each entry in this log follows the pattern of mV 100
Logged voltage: mV 140
